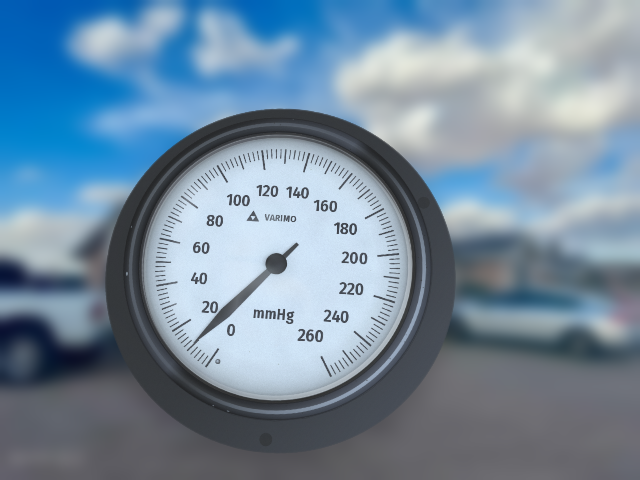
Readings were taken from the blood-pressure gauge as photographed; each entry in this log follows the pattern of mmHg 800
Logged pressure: mmHg 10
